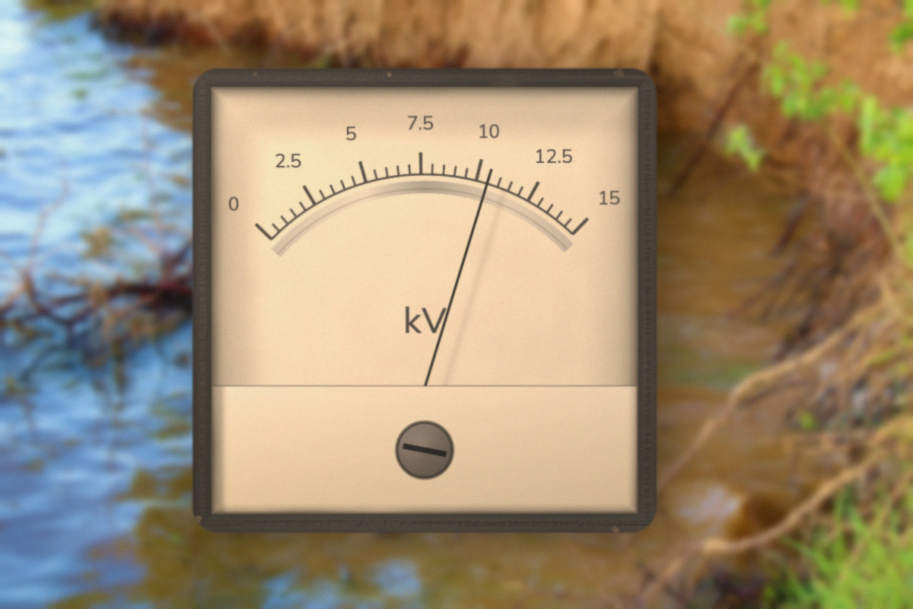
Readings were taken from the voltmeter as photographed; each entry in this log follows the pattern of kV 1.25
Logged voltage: kV 10.5
